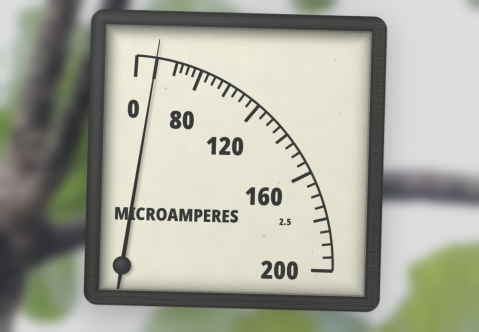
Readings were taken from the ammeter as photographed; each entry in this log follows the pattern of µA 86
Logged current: µA 40
